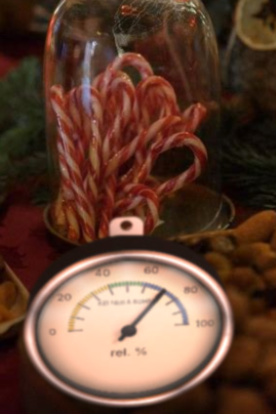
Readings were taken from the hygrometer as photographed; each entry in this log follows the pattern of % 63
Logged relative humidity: % 70
